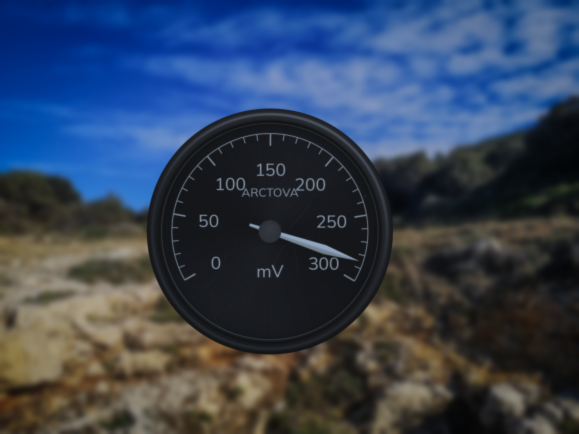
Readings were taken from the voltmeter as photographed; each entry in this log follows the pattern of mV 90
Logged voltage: mV 285
